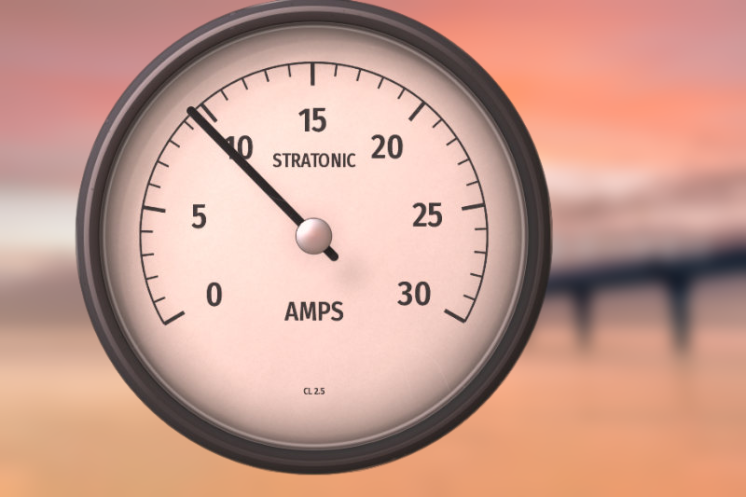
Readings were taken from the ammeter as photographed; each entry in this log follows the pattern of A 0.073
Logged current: A 9.5
